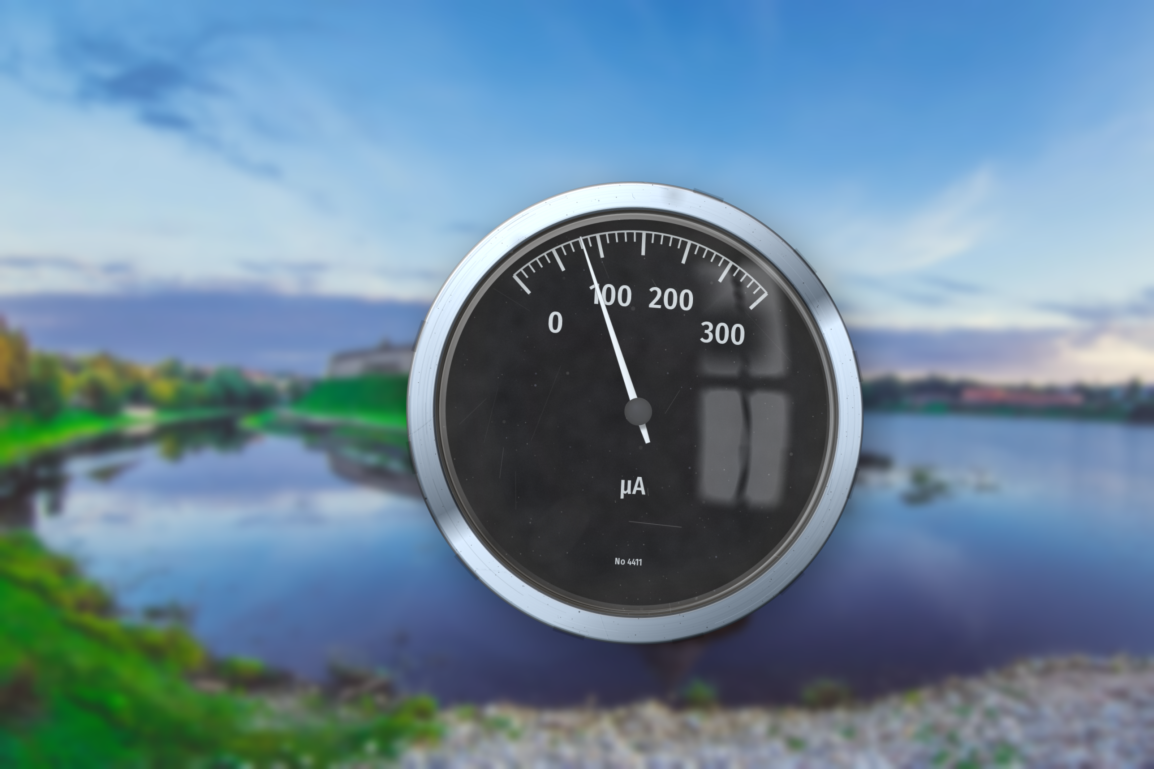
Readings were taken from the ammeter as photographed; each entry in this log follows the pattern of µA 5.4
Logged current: µA 80
